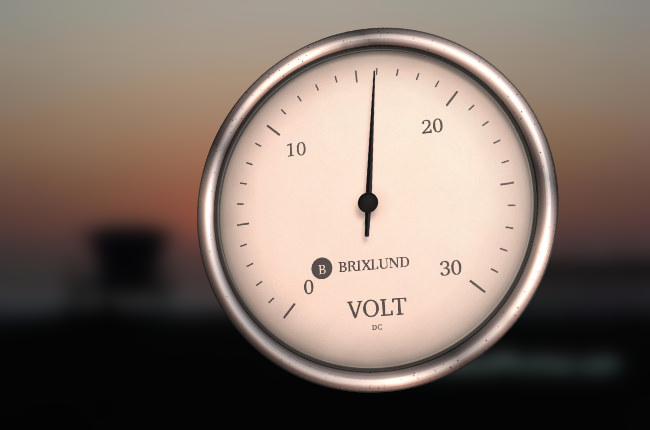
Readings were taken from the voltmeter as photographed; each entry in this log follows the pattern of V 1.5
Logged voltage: V 16
